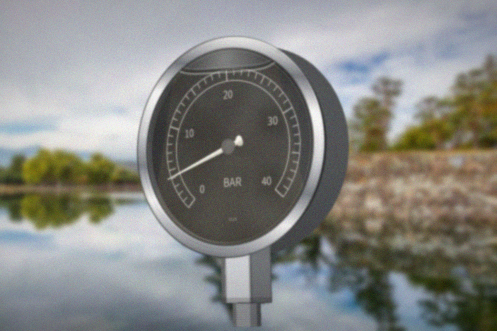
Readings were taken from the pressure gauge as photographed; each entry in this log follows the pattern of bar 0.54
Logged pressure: bar 4
